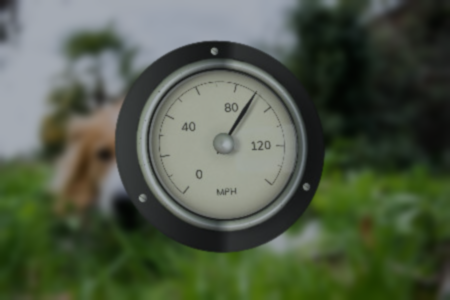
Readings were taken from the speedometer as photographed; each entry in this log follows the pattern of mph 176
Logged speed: mph 90
